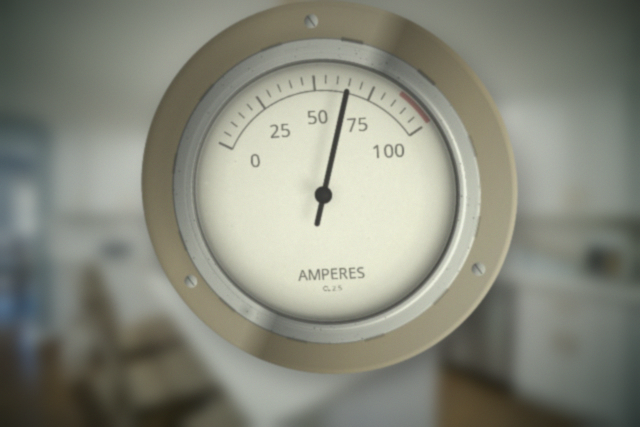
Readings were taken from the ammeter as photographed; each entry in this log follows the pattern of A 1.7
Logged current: A 65
